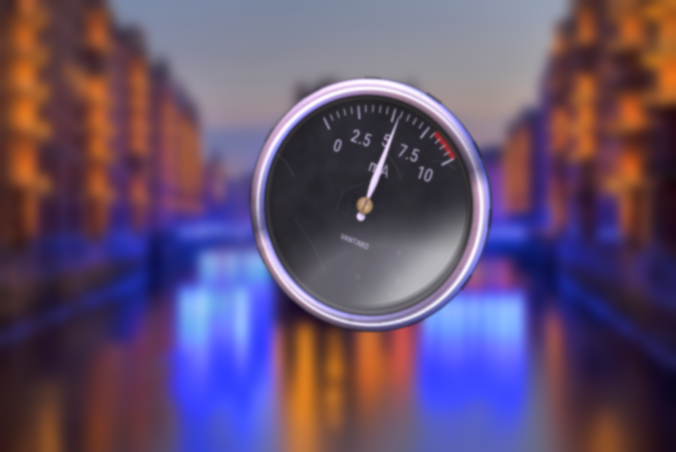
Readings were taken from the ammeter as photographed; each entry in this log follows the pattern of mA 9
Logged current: mA 5.5
